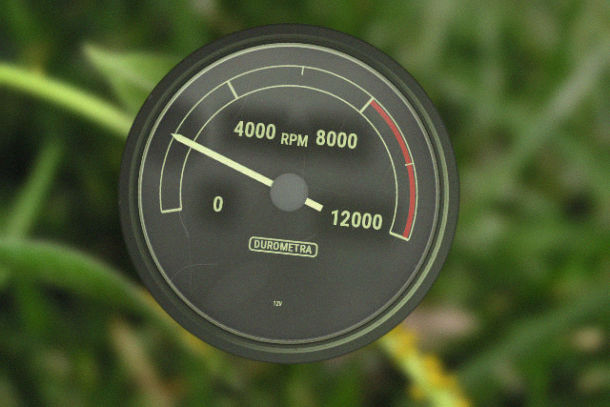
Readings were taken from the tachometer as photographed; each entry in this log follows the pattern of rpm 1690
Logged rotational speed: rpm 2000
